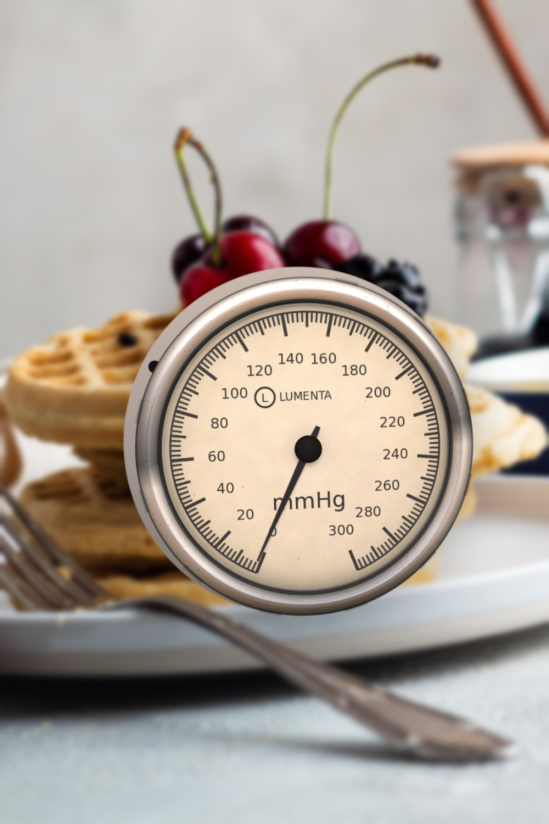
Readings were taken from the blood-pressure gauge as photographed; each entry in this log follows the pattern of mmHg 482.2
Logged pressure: mmHg 2
